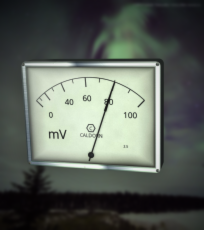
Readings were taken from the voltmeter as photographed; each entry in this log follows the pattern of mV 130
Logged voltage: mV 80
